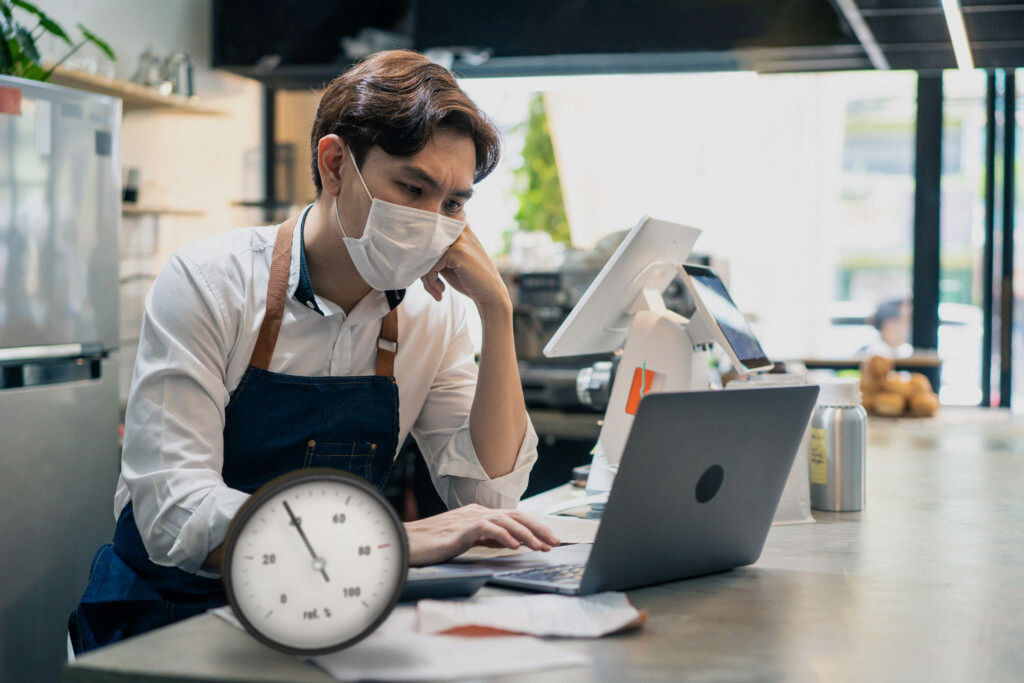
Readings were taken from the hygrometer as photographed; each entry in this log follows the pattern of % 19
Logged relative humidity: % 40
